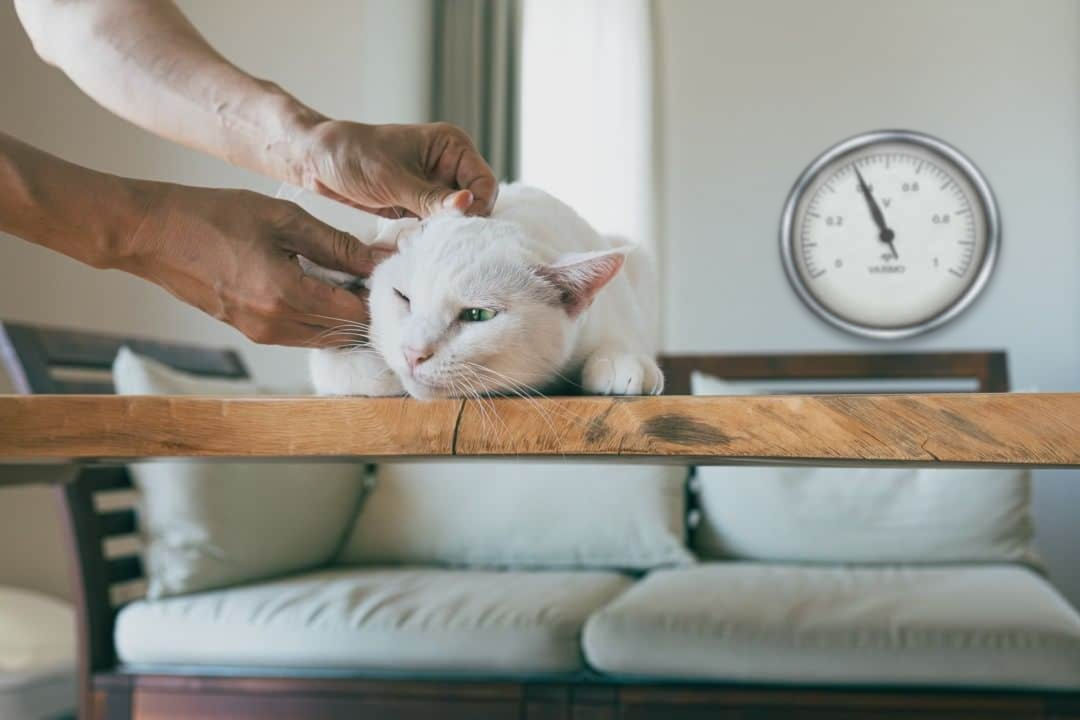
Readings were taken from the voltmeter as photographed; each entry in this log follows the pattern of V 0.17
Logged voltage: V 0.4
